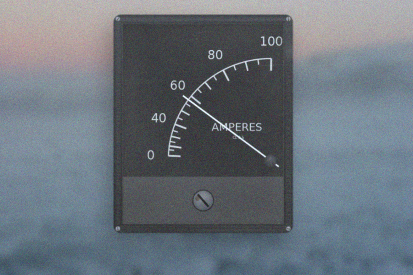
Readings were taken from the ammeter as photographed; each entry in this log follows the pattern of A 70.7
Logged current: A 57.5
